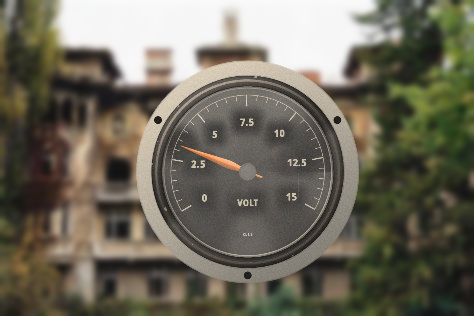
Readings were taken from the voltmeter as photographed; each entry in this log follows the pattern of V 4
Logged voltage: V 3.25
